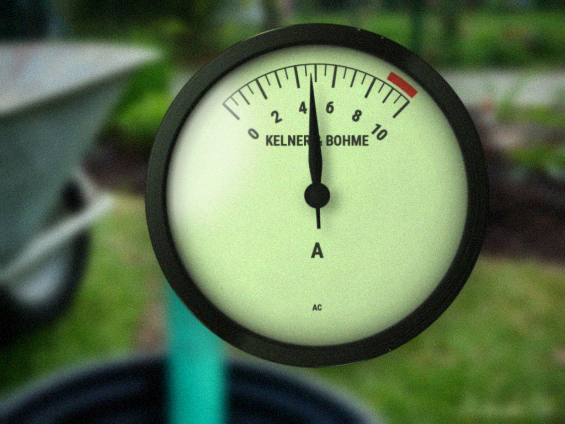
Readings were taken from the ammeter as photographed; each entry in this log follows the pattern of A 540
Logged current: A 4.75
